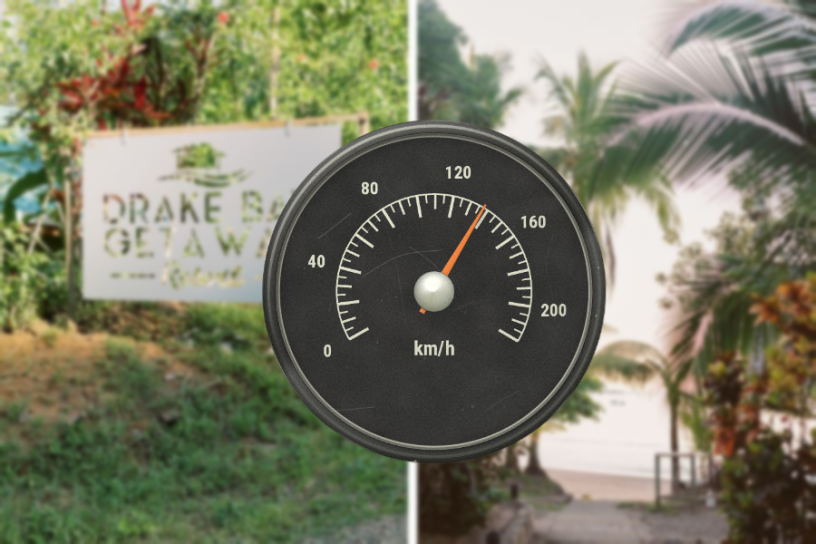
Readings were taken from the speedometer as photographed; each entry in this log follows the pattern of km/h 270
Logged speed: km/h 137.5
